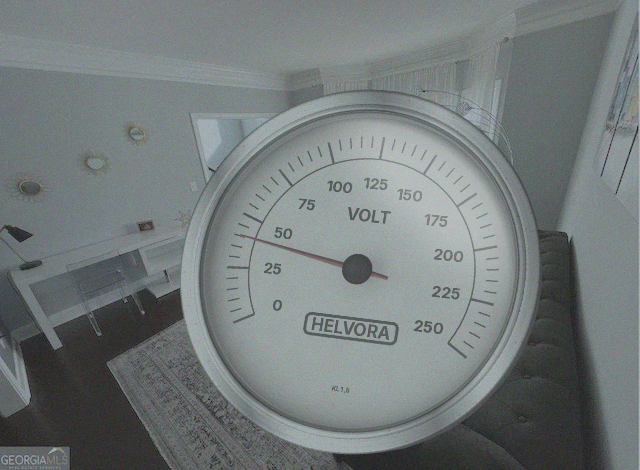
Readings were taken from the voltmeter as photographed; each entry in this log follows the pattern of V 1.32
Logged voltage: V 40
